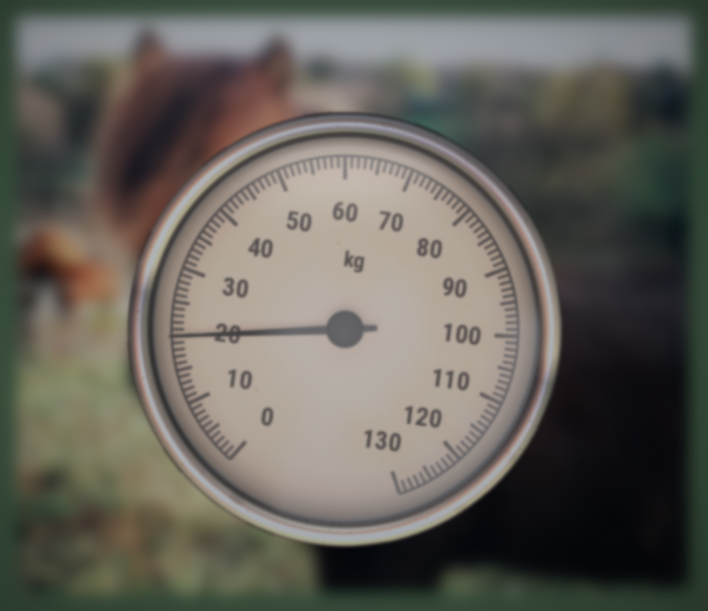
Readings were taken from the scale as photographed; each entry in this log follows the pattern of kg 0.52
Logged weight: kg 20
